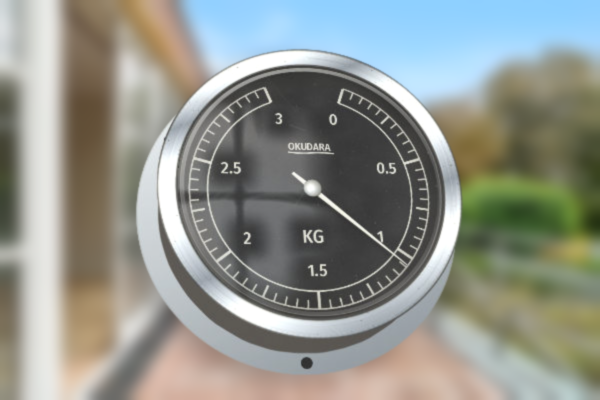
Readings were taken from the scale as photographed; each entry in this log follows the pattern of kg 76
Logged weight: kg 1.05
